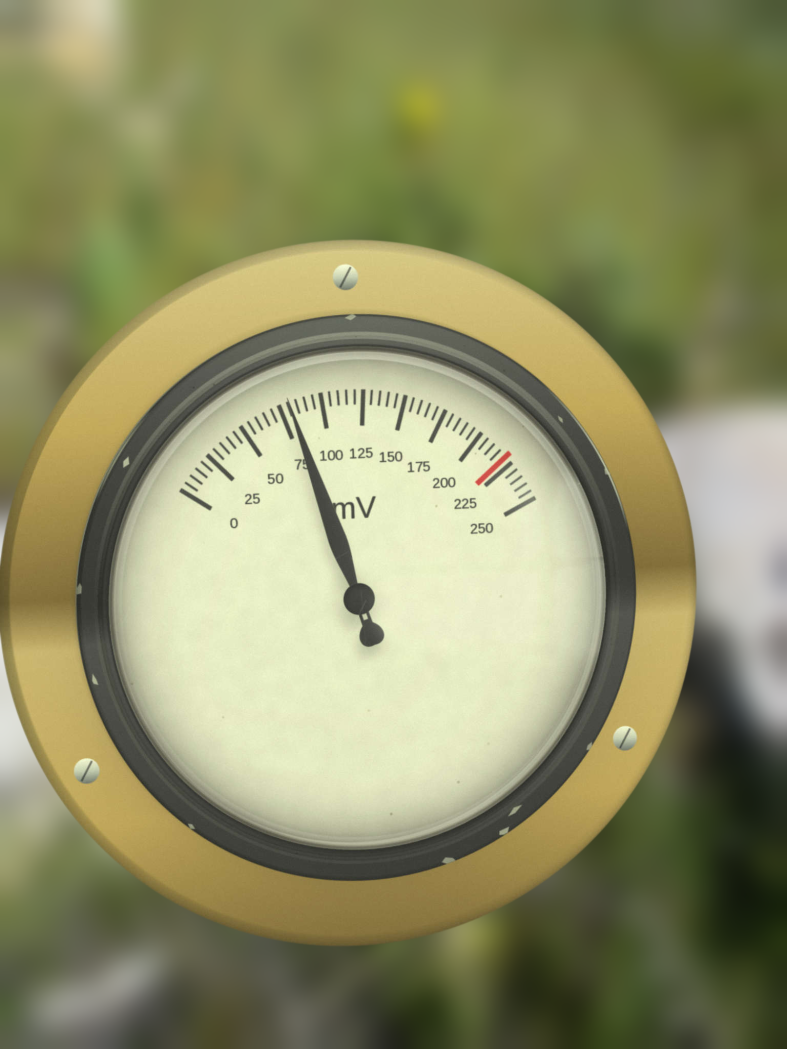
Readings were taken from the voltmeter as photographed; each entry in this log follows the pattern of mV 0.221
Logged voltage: mV 80
